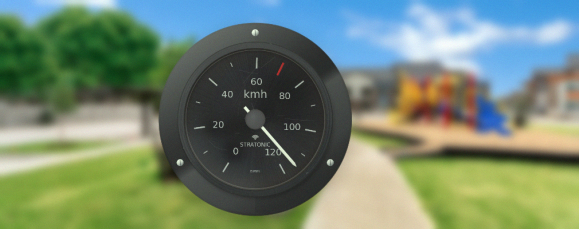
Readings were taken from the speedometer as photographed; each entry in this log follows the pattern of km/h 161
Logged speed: km/h 115
